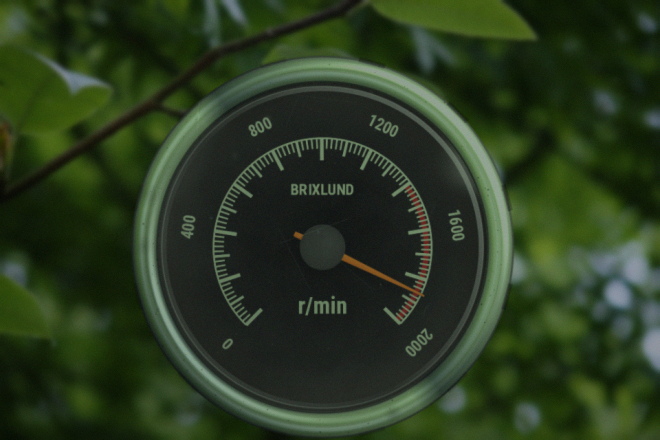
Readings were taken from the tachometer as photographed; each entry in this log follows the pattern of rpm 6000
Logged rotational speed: rpm 1860
